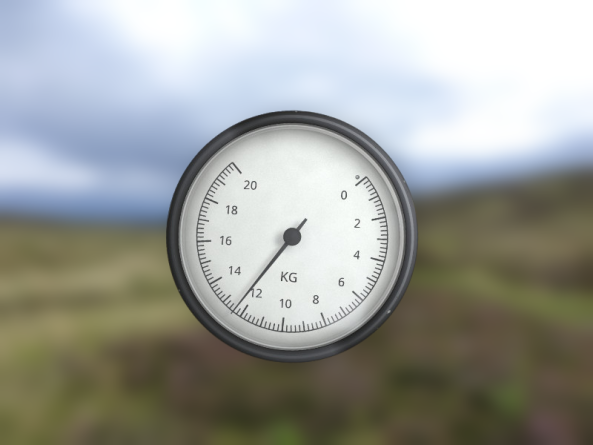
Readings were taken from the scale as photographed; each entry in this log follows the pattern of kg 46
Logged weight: kg 12.4
